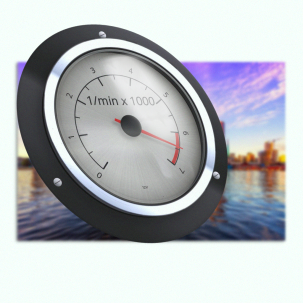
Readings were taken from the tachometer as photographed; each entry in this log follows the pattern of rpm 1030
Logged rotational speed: rpm 6500
